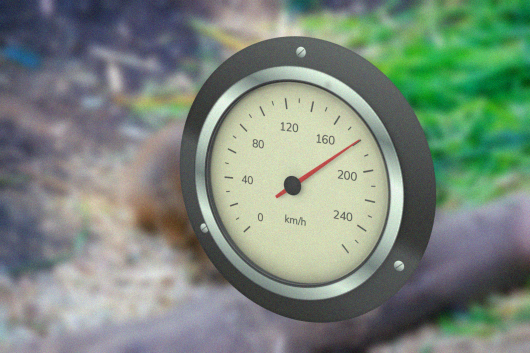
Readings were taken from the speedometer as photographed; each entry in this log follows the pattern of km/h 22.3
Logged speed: km/h 180
